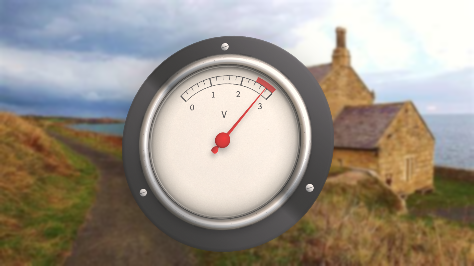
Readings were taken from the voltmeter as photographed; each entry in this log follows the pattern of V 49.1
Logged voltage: V 2.8
